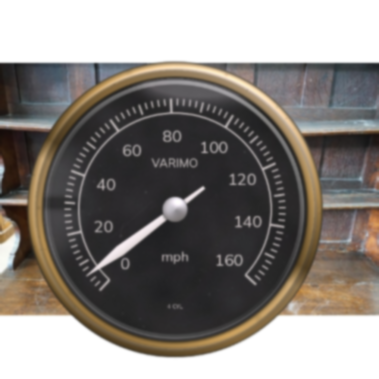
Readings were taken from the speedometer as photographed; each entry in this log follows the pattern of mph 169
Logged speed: mph 6
